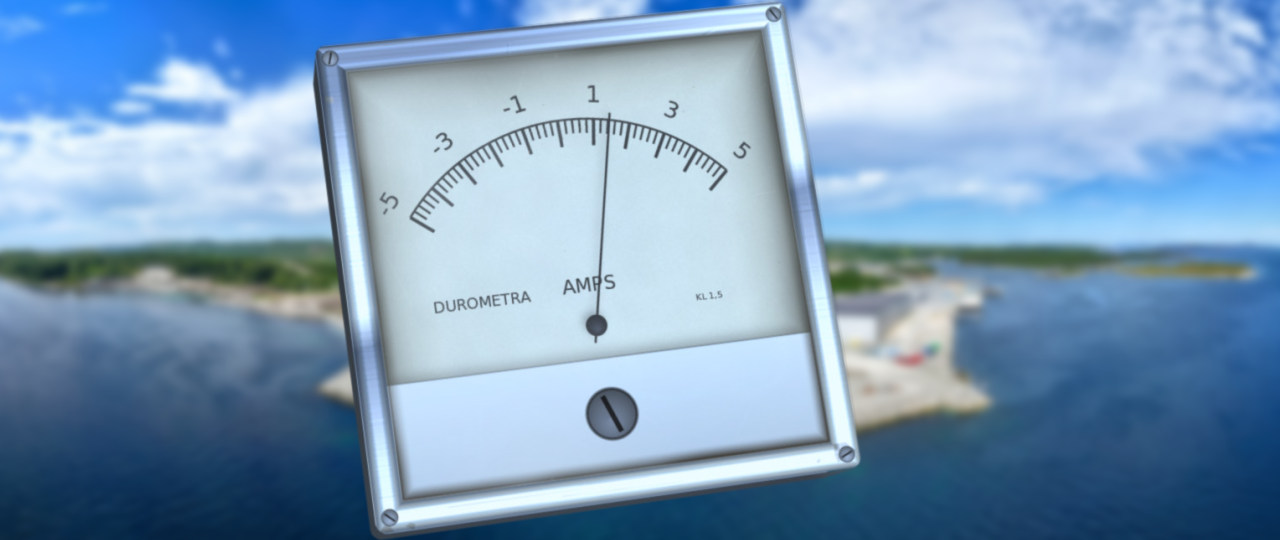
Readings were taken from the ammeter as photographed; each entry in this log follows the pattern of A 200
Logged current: A 1.4
